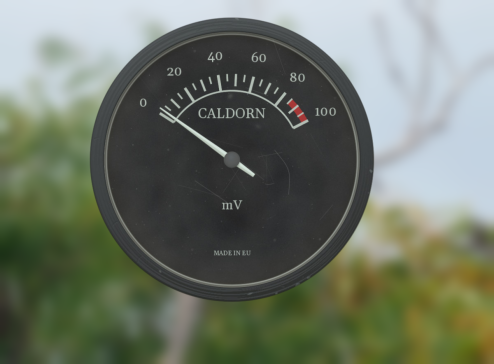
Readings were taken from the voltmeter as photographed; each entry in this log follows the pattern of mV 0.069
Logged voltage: mV 2.5
